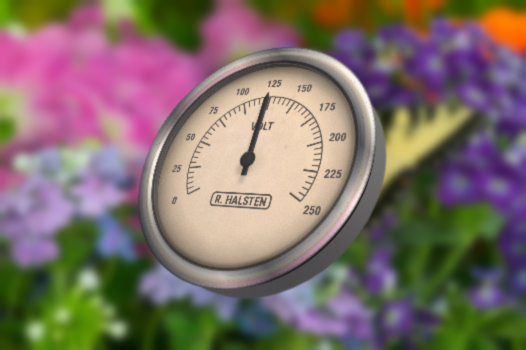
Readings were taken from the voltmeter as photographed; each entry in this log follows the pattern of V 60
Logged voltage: V 125
